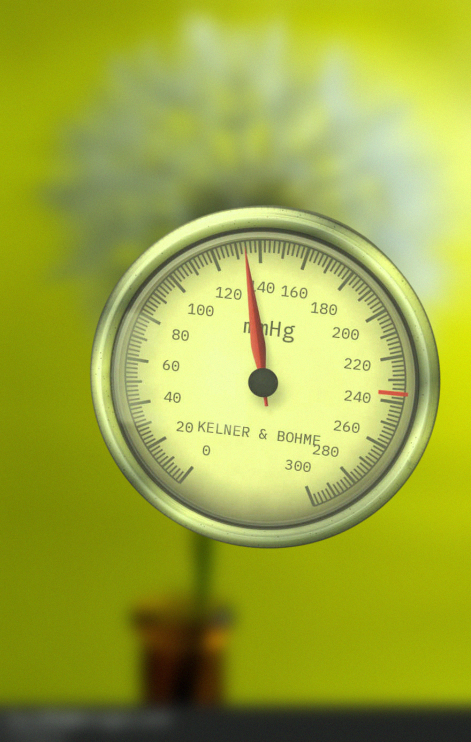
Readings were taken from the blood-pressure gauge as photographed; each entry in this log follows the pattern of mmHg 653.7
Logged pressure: mmHg 134
